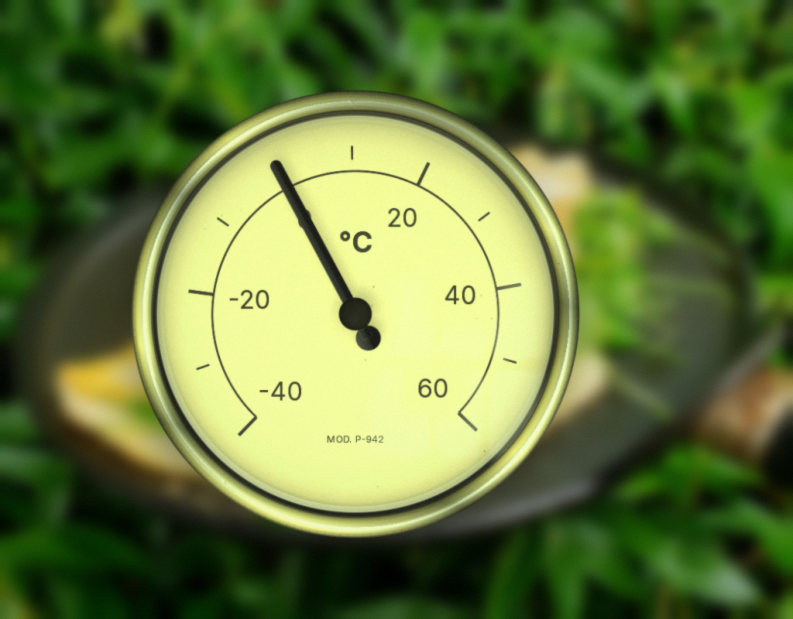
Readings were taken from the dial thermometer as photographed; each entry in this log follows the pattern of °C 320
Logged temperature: °C 0
